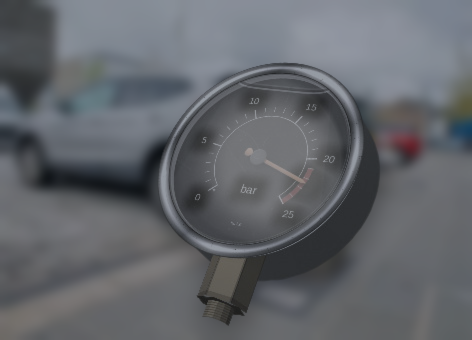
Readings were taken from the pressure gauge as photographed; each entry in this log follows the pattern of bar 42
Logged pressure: bar 22.5
